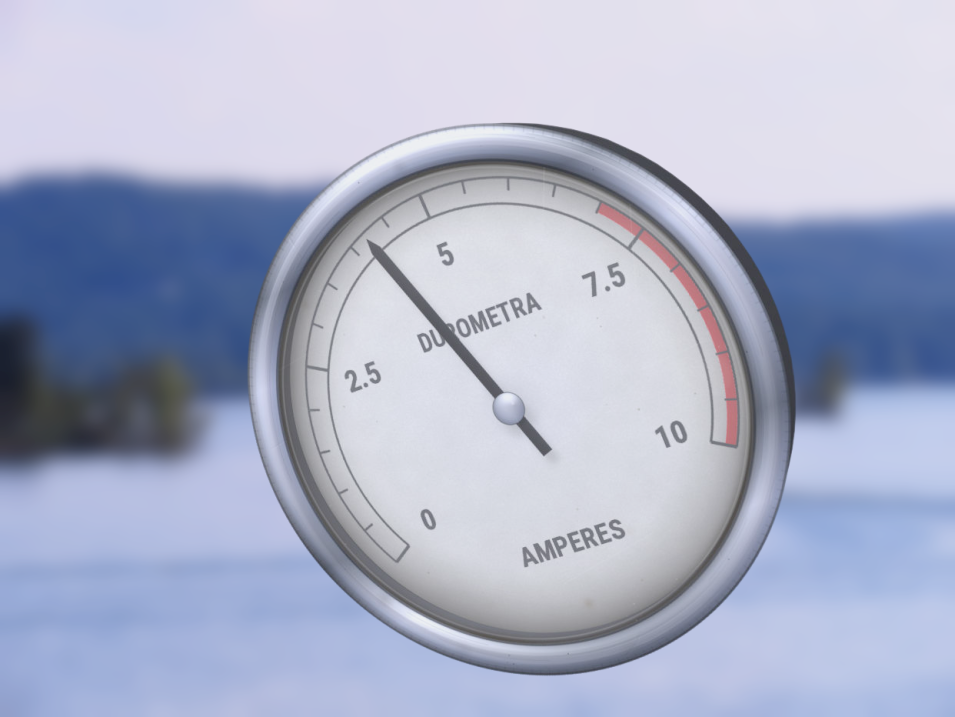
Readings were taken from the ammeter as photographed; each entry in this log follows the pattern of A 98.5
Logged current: A 4.25
